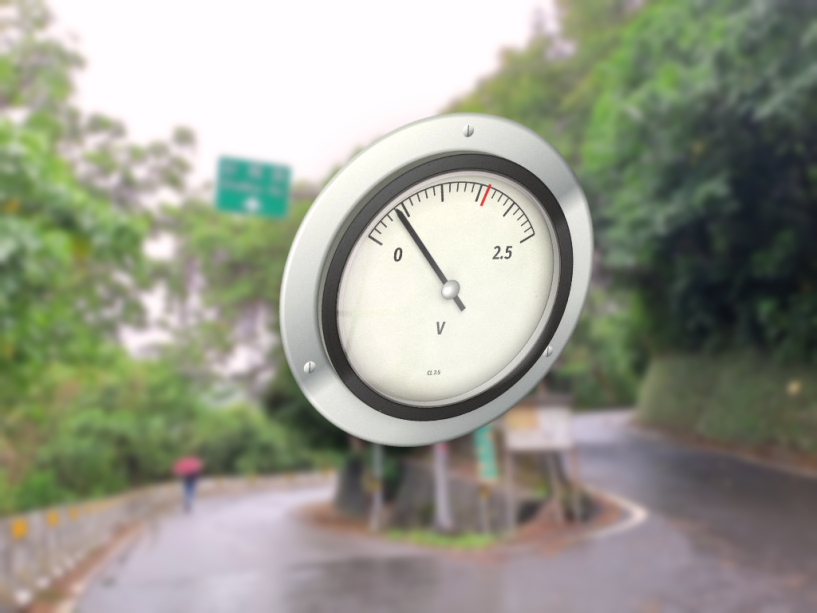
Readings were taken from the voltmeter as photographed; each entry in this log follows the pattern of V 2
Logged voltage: V 0.4
